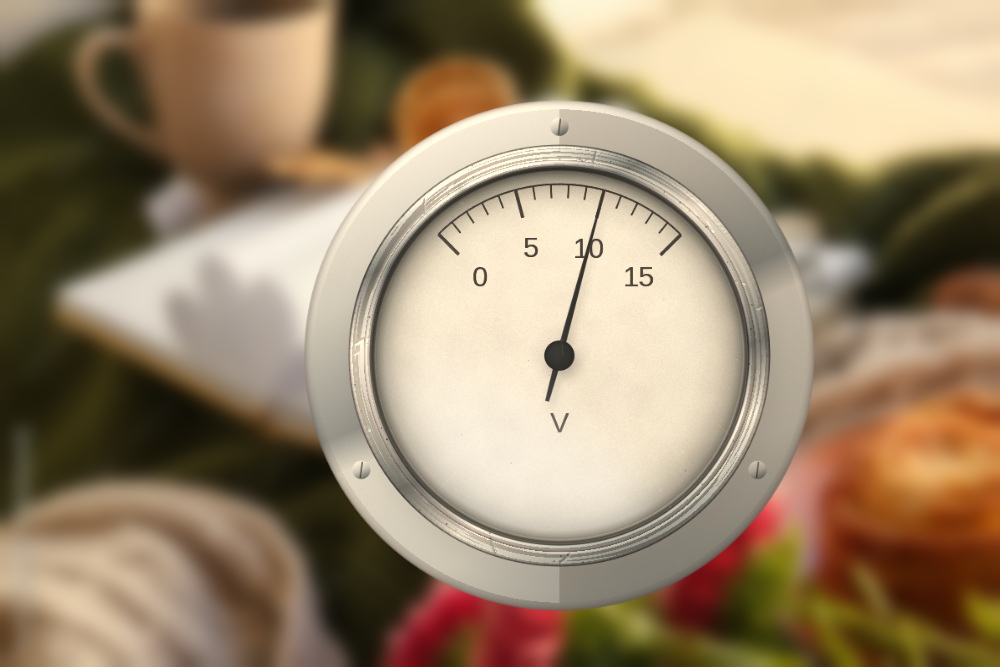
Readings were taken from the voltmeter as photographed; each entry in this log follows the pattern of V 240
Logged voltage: V 10
